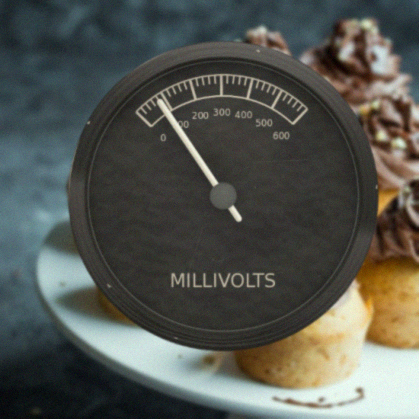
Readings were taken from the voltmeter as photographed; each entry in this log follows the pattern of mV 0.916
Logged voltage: mV 80
